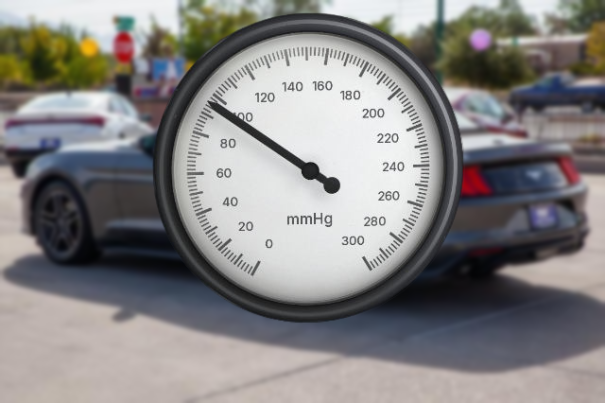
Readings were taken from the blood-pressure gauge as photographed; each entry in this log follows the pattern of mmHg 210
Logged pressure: mmHg 96
